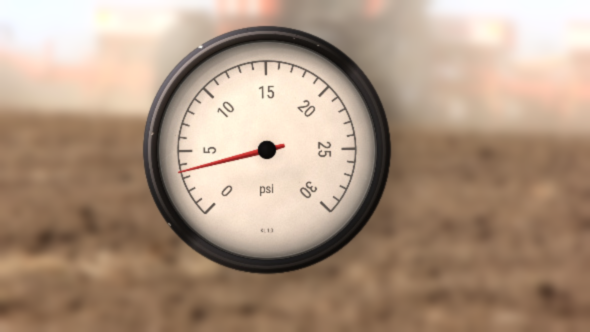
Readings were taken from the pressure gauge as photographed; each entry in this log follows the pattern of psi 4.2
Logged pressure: psi 3.5
